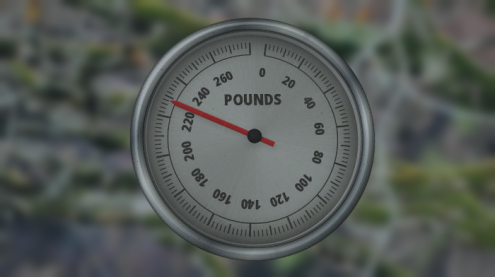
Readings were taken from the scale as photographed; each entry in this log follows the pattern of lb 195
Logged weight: lb 228
